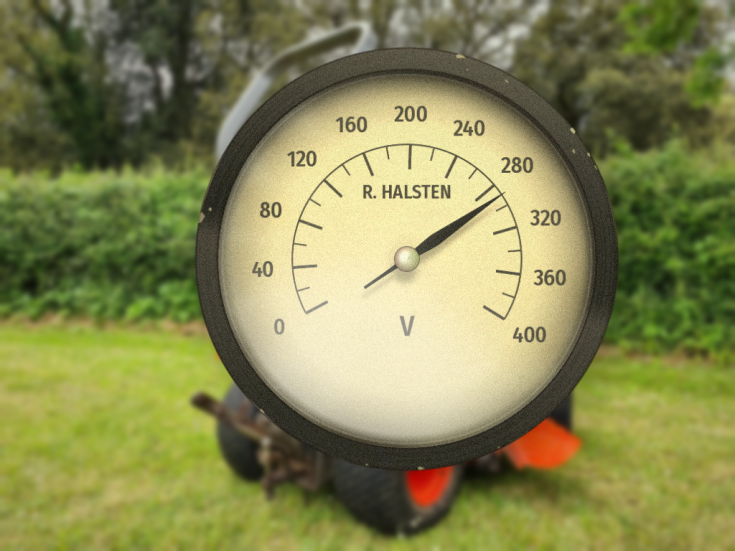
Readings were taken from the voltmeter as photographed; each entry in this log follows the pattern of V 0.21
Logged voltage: V 290
